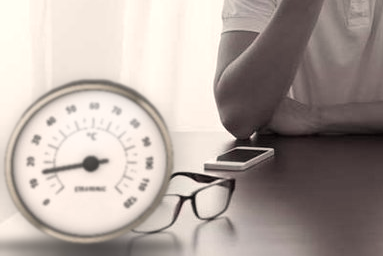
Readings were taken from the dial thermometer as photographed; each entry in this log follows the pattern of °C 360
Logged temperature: °C 15
